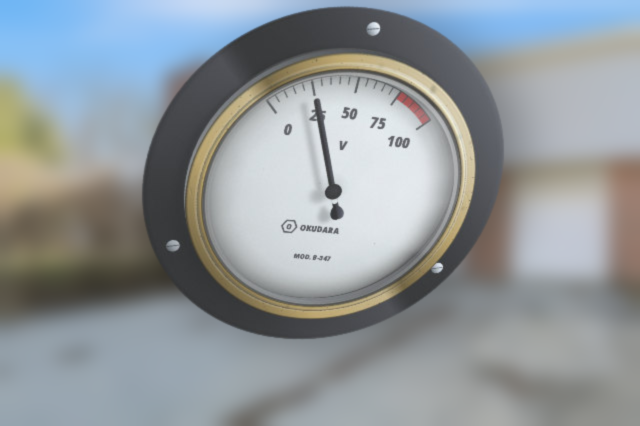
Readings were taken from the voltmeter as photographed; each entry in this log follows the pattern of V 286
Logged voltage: V 25
